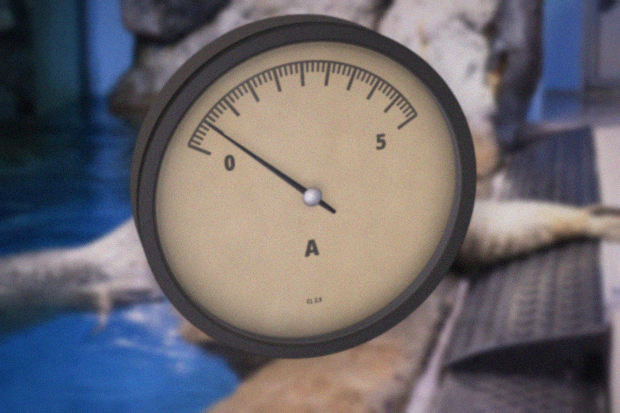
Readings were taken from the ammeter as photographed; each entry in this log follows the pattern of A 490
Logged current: A 0.5
